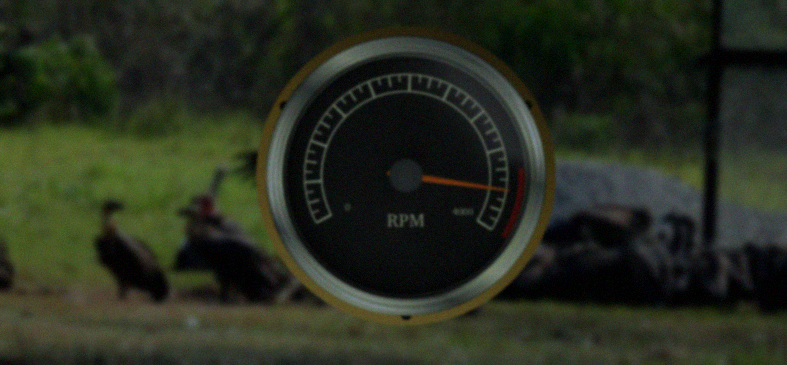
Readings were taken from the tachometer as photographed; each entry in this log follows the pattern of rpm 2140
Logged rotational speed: rpm 3600
